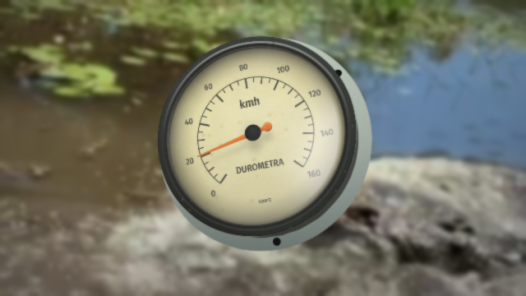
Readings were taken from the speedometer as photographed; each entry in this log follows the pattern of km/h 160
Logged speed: km/h 20
